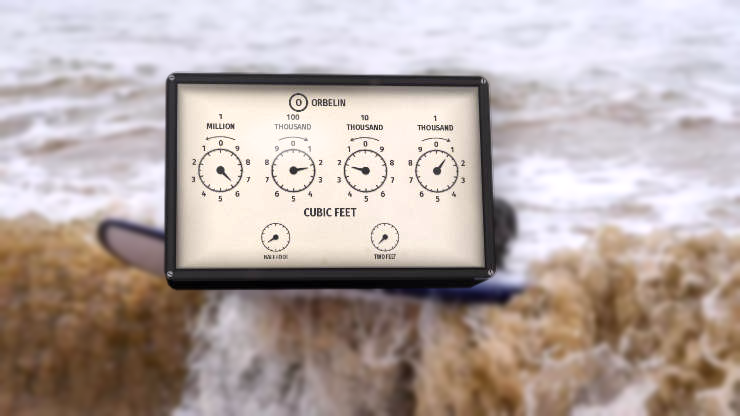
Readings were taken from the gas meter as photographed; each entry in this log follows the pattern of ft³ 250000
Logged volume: ft³ 622100
